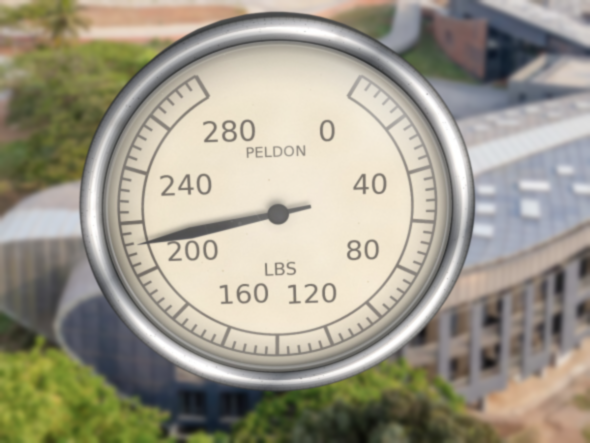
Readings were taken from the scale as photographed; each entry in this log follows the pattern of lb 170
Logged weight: lb 212
